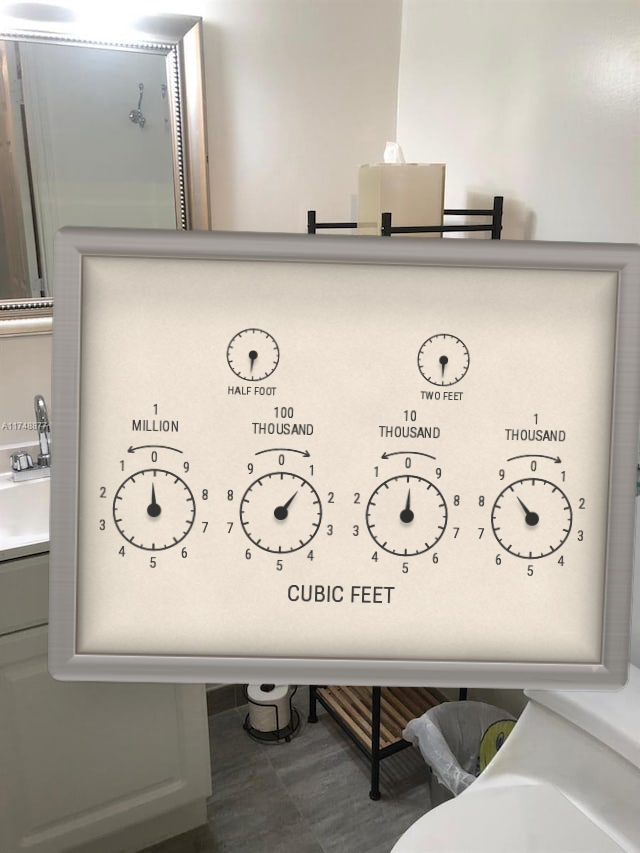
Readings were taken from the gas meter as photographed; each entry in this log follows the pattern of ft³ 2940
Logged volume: ft³ 9900
